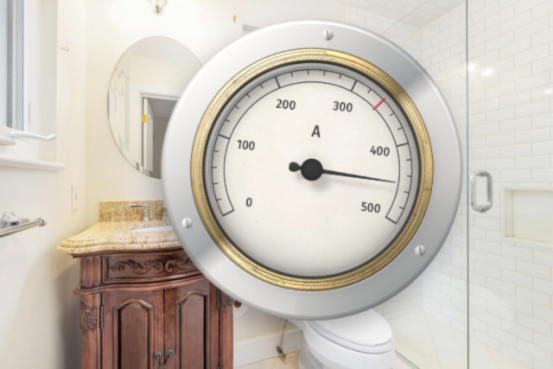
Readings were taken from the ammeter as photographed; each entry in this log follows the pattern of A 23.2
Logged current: A 450
